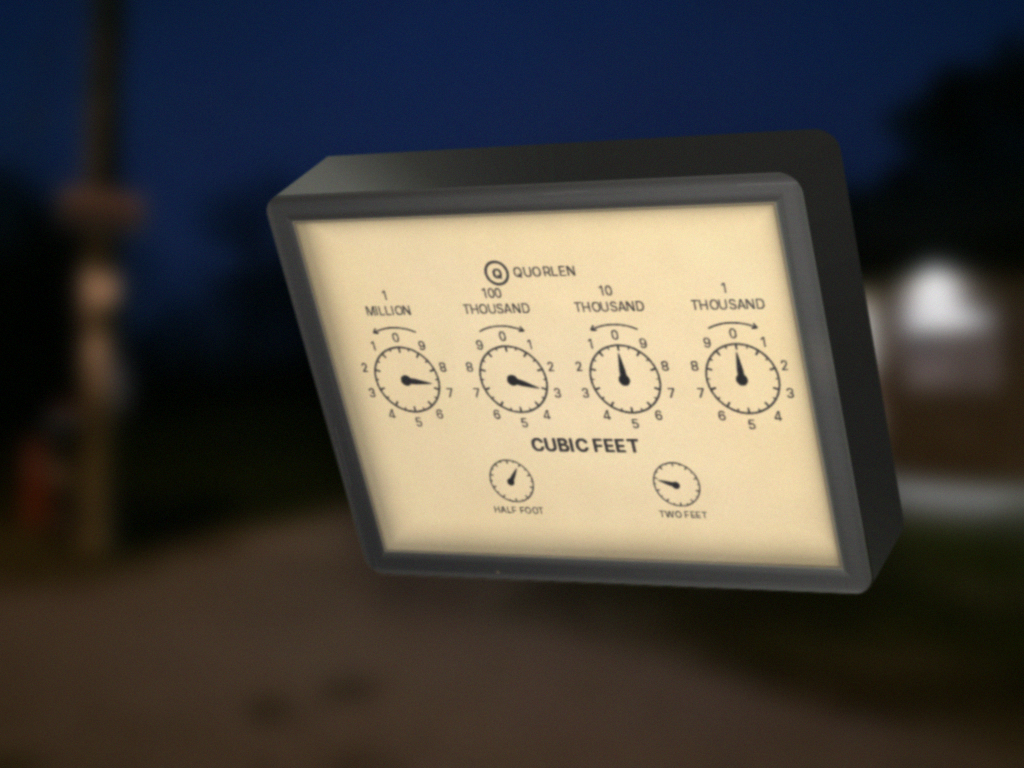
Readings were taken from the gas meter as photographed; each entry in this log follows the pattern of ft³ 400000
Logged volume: ft³ 730000
